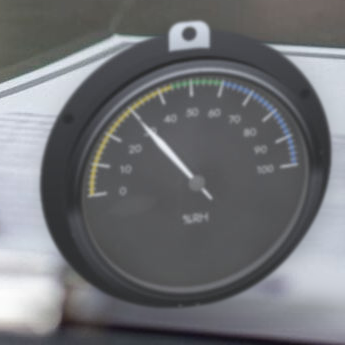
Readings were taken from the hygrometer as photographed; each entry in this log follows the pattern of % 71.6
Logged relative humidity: % 30
